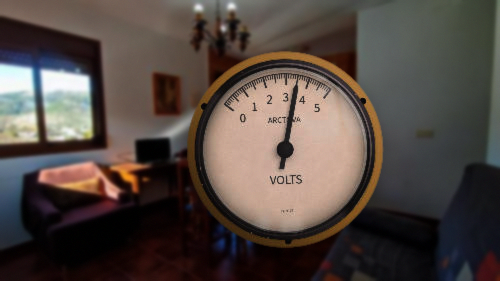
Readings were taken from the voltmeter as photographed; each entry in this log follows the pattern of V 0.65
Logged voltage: V 3.5
